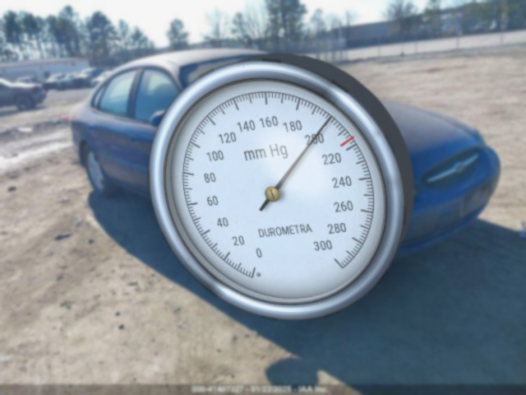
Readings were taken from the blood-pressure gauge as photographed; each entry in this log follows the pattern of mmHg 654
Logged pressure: mmHg 200
